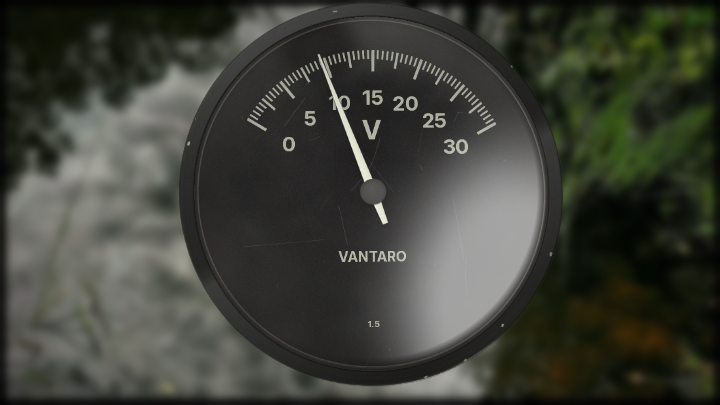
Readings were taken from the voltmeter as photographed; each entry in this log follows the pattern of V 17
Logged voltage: V 9.5
